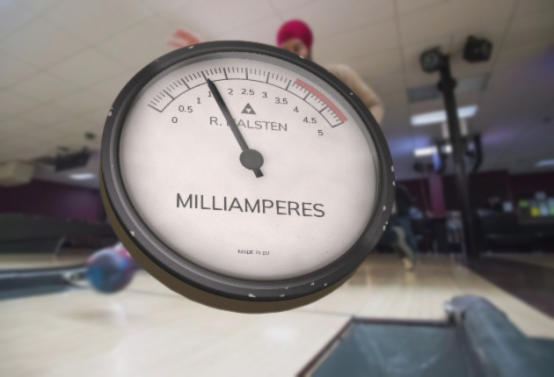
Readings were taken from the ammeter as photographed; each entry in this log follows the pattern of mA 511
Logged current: mA 1.5
